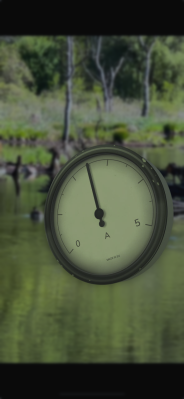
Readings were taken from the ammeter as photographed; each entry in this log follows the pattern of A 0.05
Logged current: A 2.5
